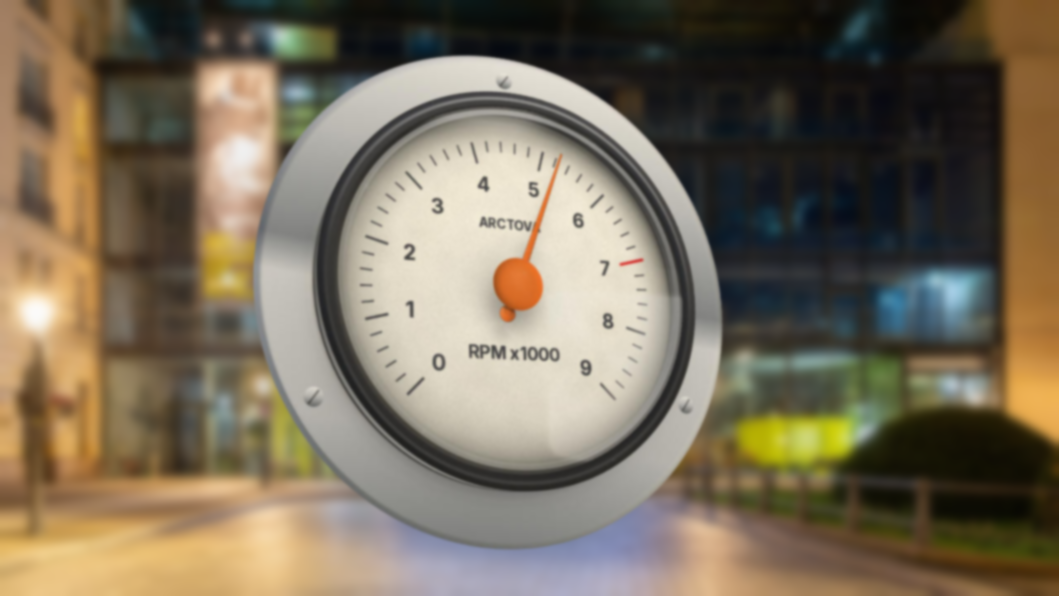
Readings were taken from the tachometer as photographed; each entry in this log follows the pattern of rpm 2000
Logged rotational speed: rpm 5200
